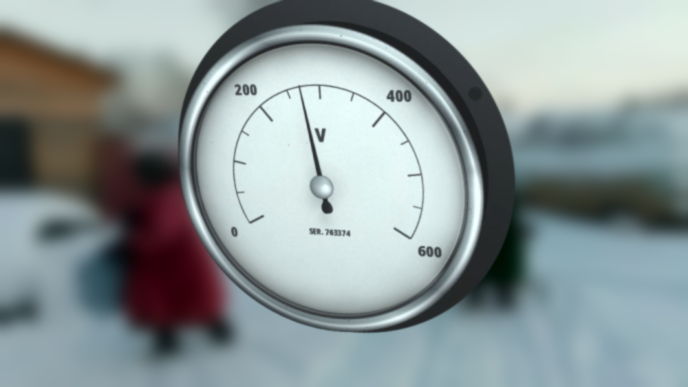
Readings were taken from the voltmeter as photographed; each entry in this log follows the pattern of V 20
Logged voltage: V 275
